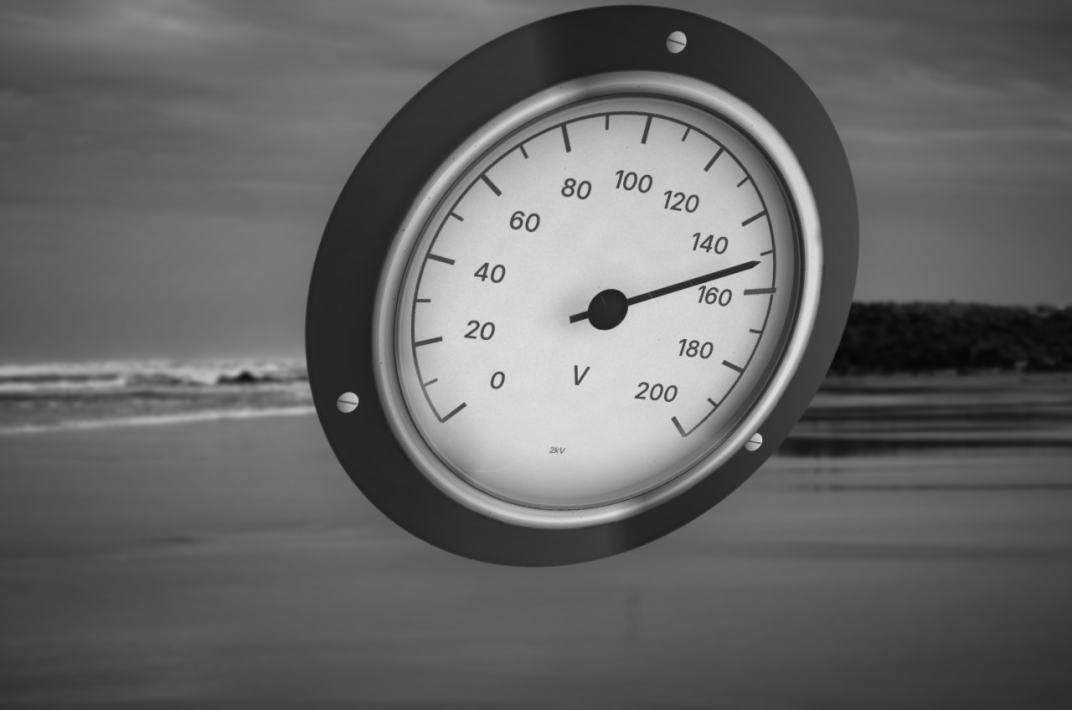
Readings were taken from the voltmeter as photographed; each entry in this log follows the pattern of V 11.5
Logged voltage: V 150
